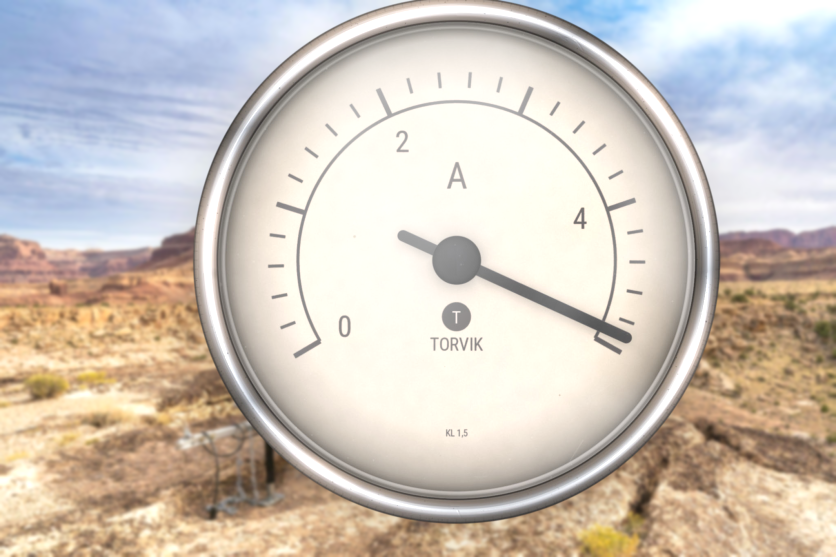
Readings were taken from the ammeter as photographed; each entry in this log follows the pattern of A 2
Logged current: A 4.9
